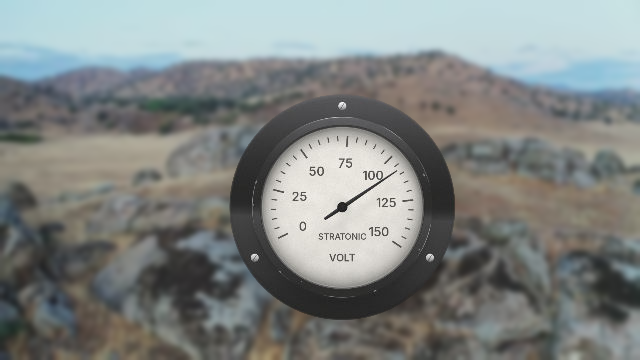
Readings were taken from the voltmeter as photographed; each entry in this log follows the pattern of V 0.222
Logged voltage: V 107.5
